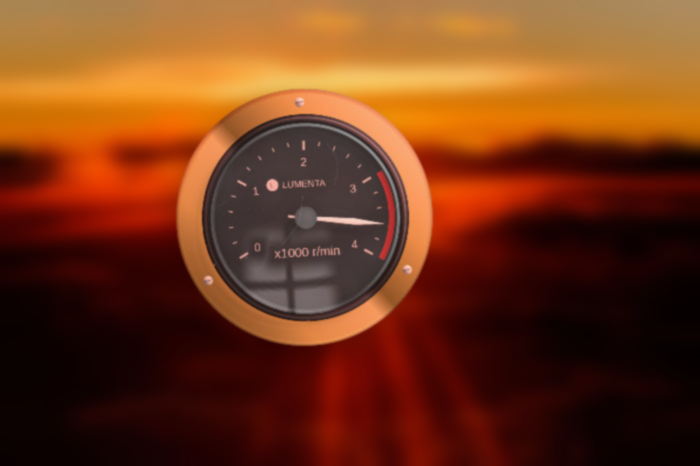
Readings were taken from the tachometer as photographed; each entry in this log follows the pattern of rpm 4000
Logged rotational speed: rpm 3600
